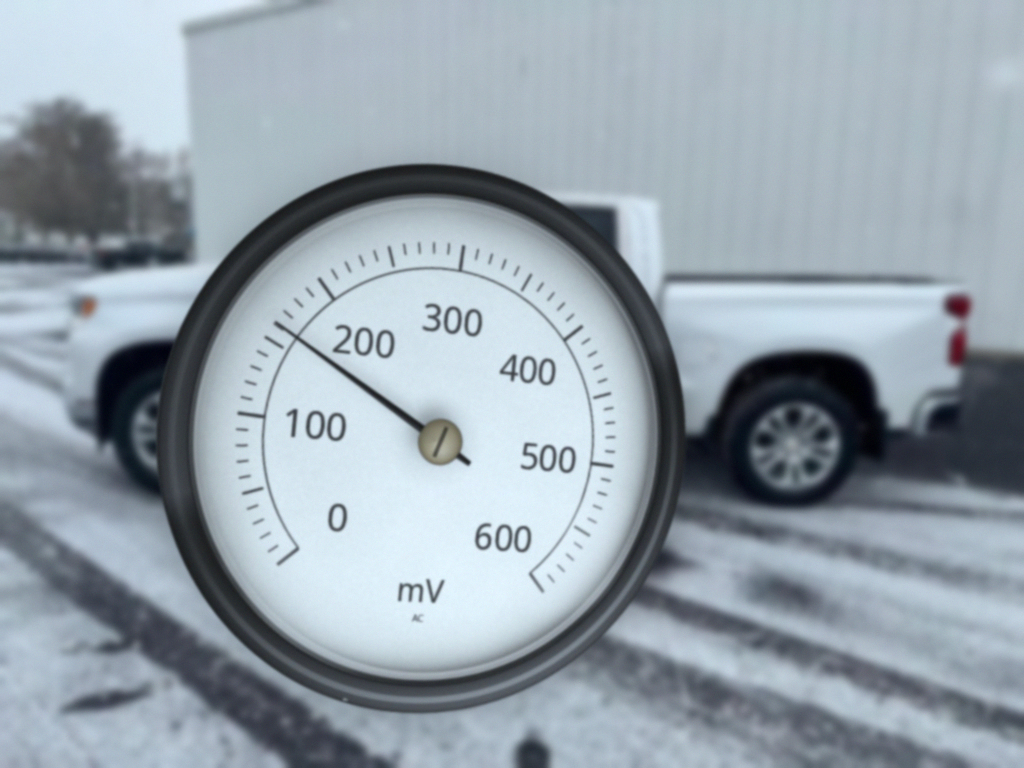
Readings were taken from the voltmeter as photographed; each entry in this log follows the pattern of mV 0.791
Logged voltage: mV 160
